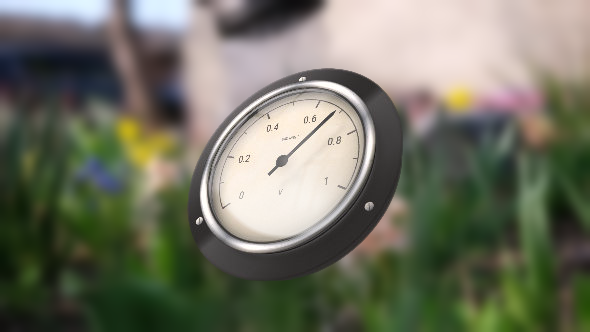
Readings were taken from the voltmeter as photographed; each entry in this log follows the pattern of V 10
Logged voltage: V 0.7
